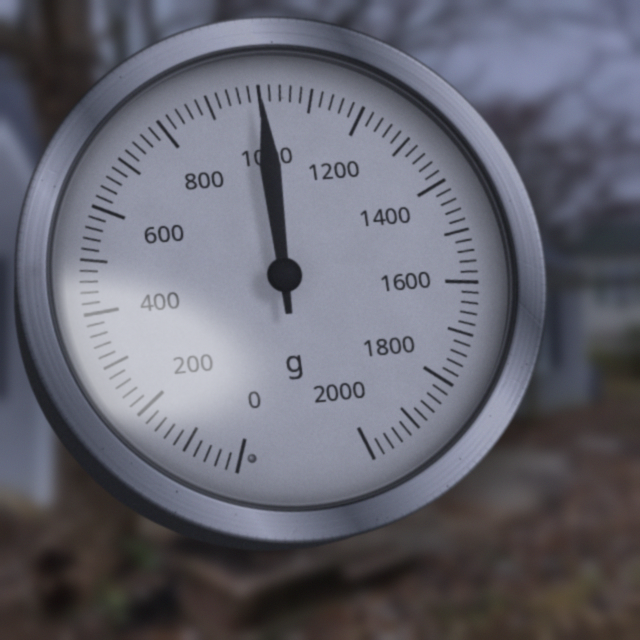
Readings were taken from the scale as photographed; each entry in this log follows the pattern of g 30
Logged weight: g 1000
